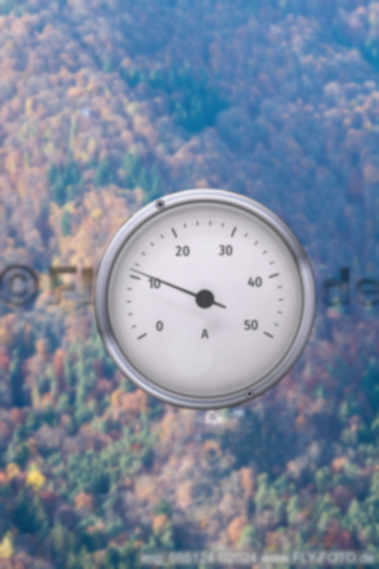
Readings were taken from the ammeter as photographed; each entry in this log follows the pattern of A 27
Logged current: A 11
